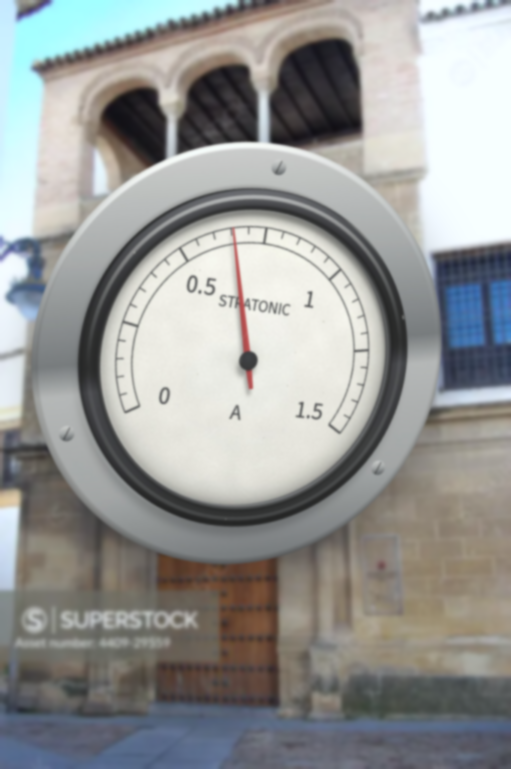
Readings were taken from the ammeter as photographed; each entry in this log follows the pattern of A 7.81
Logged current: A 0.65
